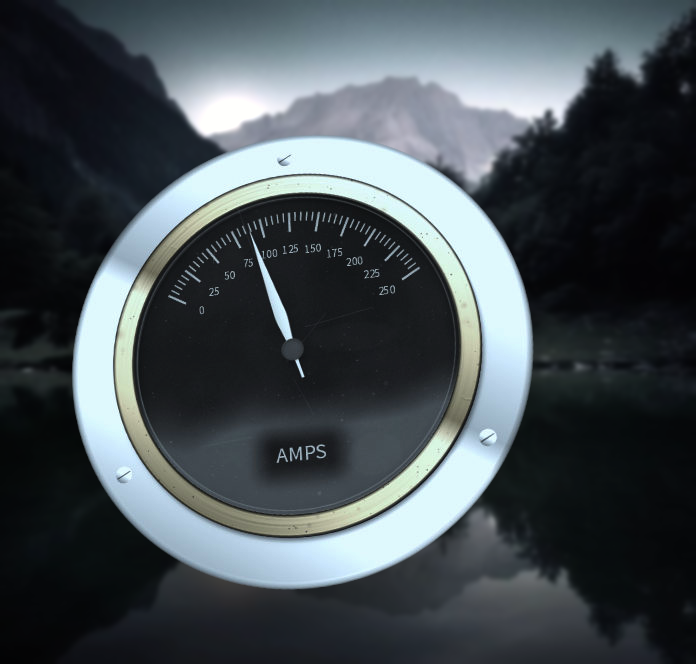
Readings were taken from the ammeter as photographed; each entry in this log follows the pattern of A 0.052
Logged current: A 90
